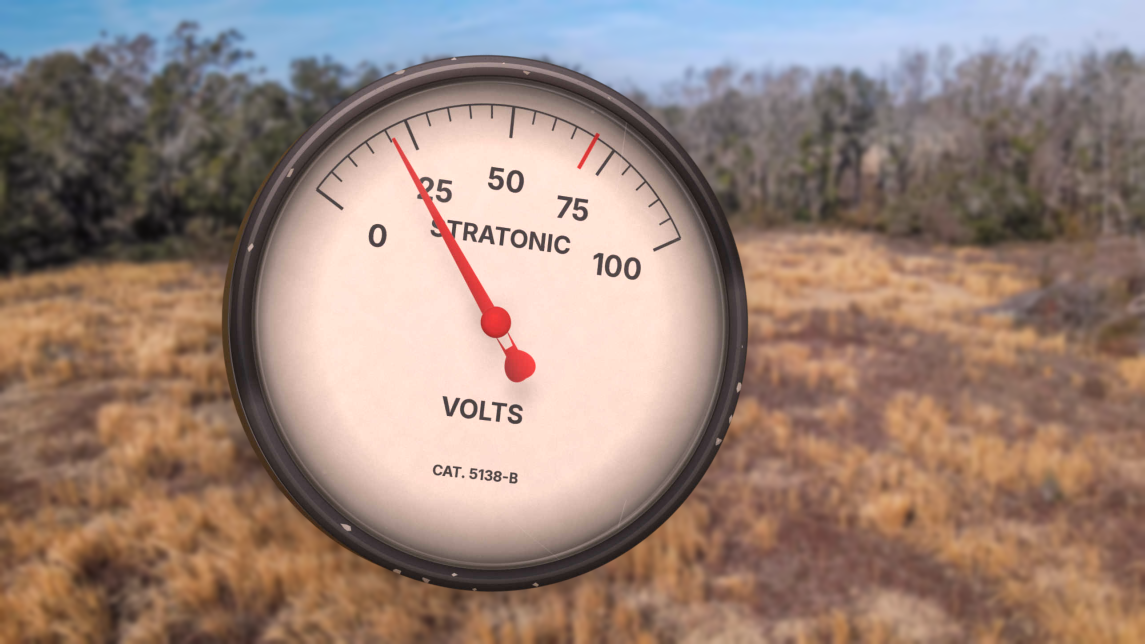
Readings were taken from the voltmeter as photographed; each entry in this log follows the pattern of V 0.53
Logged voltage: V 20
